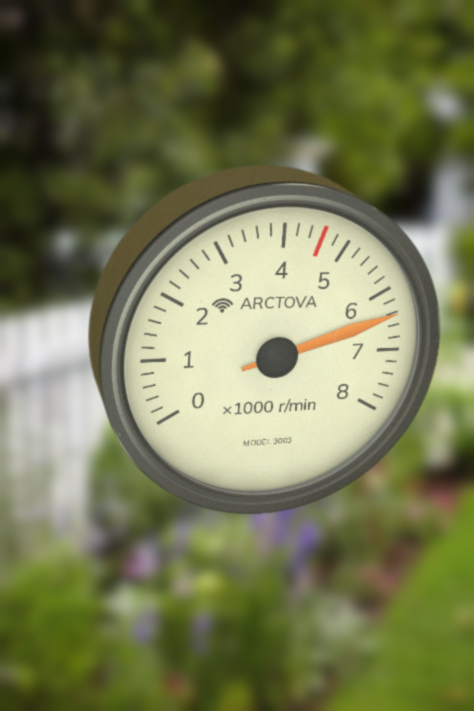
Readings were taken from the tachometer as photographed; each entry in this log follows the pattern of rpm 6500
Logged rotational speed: rpm 6400
